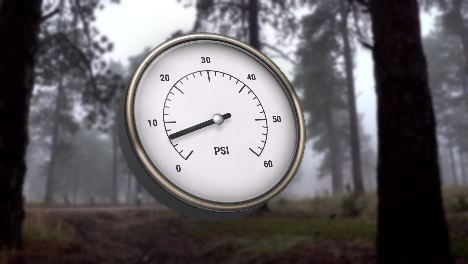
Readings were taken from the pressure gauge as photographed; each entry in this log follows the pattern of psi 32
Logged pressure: psi 6
